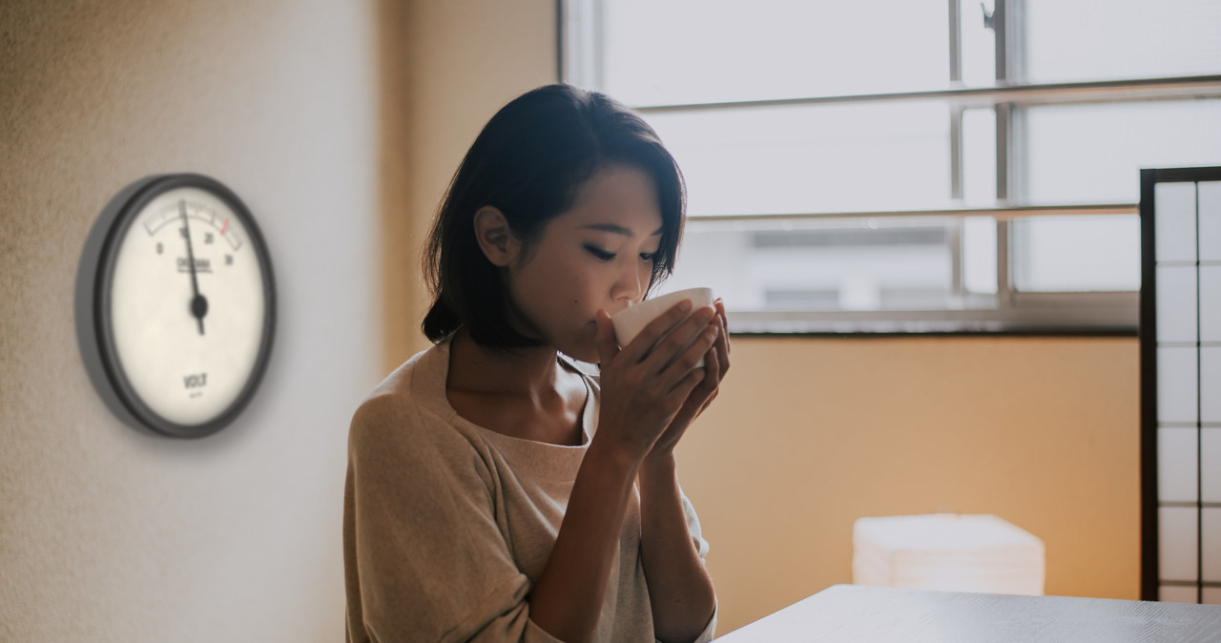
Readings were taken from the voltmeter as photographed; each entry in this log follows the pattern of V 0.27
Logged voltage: V 10
